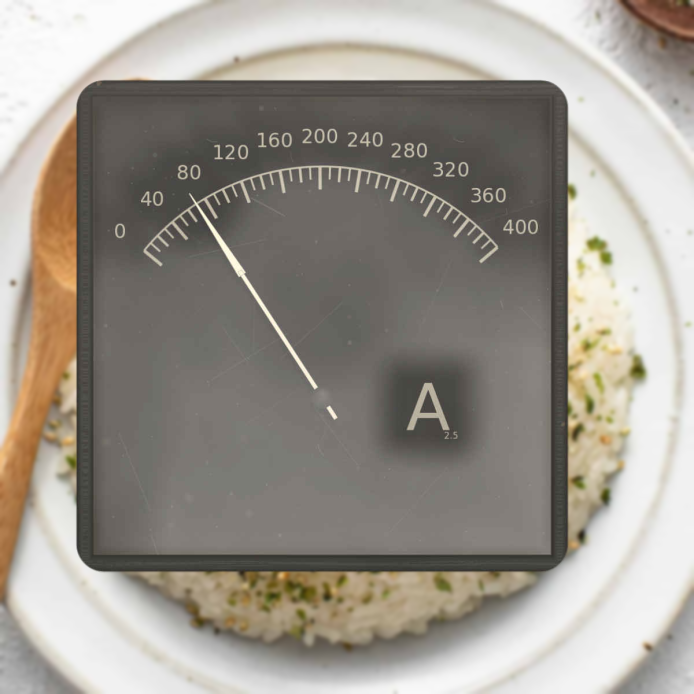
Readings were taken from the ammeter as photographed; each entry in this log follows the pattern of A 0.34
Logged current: A 70
